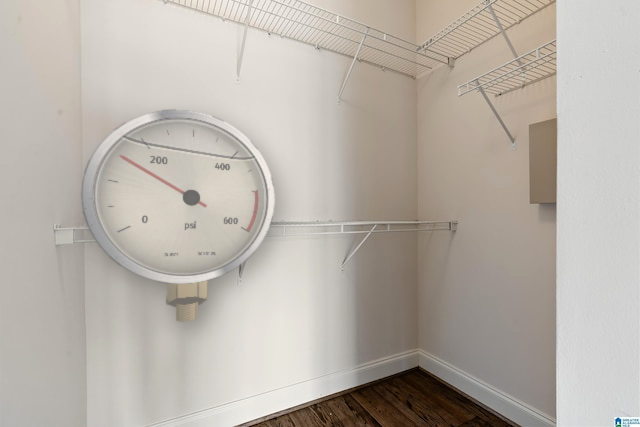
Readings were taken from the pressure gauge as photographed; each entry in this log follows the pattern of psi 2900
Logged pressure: psi 150
